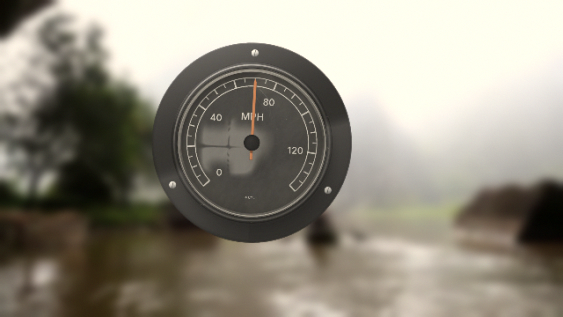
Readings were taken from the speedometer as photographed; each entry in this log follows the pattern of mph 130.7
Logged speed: mph 70
